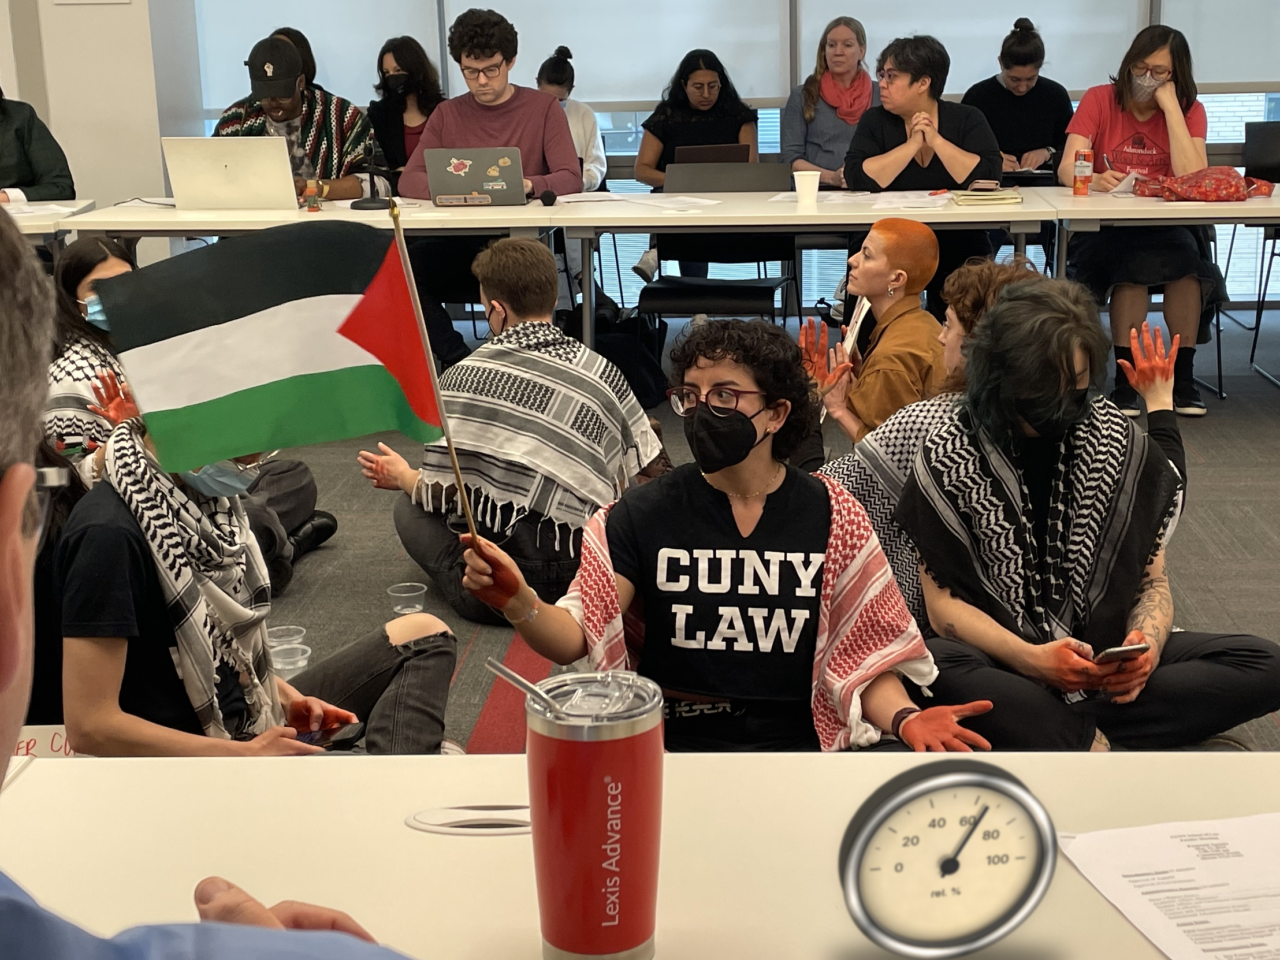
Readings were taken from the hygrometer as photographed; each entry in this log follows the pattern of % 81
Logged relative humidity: % 65
